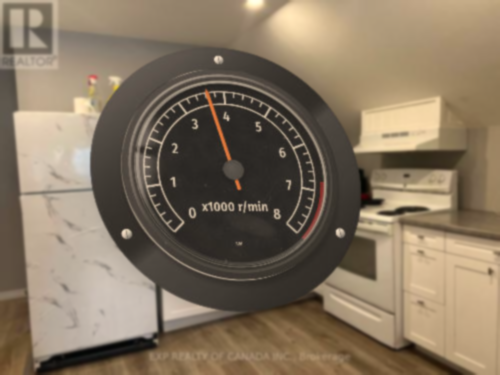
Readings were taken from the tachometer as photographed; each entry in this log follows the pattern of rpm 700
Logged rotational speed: rpm 3600
